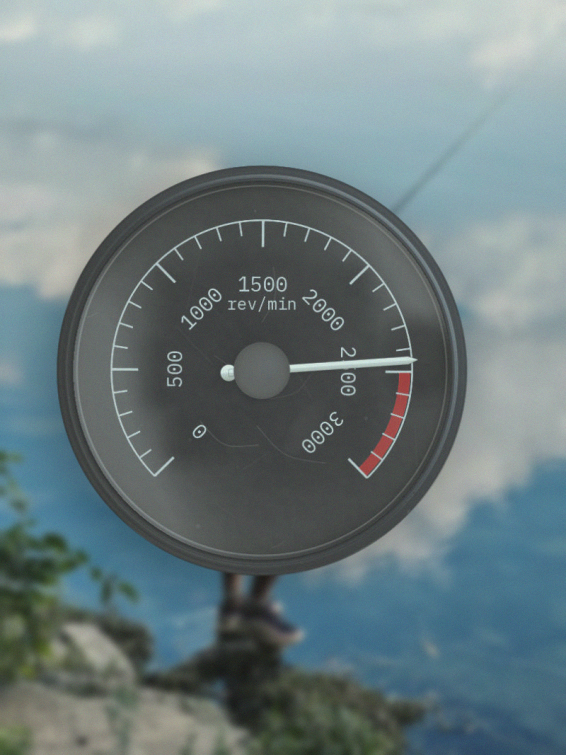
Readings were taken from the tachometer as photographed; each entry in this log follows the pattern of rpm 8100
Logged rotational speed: rpm 2450
